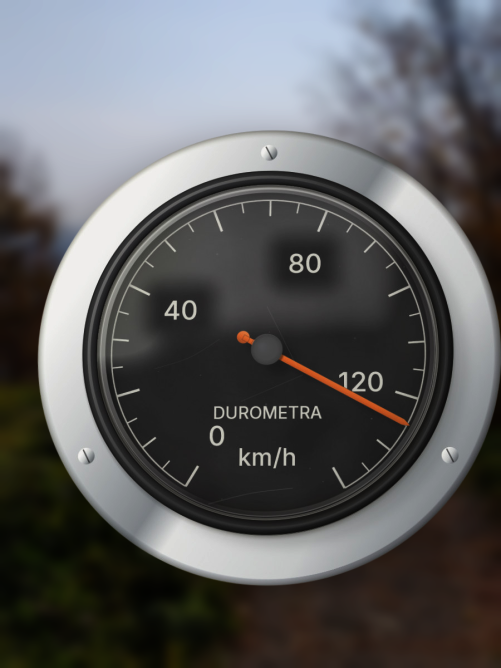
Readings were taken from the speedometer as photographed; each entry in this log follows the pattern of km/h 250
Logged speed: km/h 125
